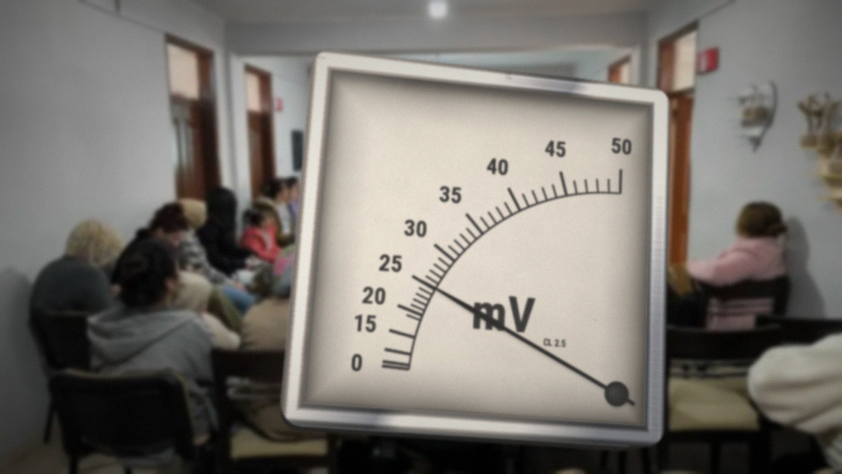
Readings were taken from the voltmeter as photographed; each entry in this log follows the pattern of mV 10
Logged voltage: mV 25
